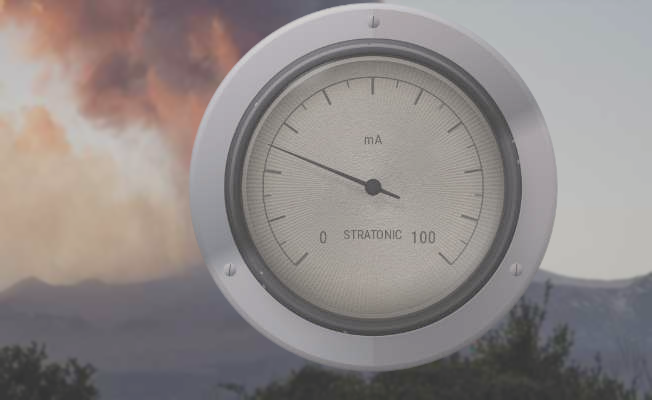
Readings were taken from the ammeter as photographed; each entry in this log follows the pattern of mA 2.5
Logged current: mA 25
